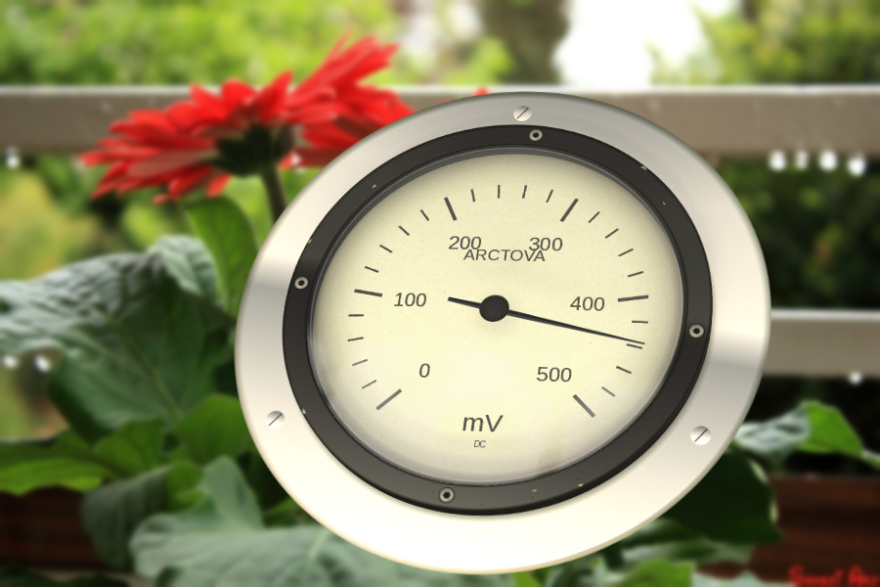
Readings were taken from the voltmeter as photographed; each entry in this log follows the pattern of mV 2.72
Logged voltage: mV 440
